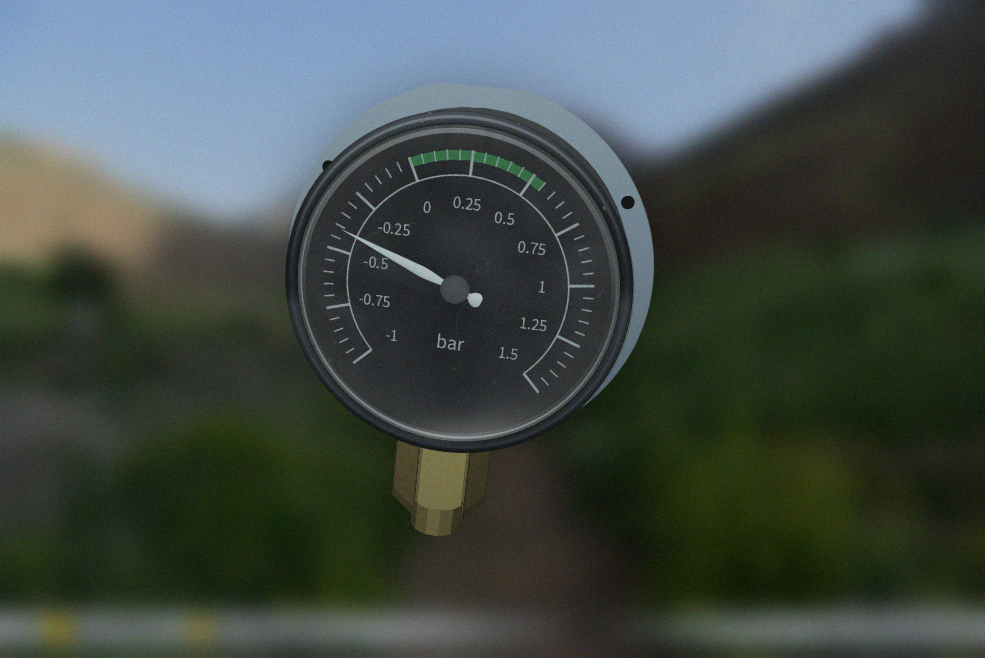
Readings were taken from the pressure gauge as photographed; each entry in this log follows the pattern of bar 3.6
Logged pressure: bar -0.4
